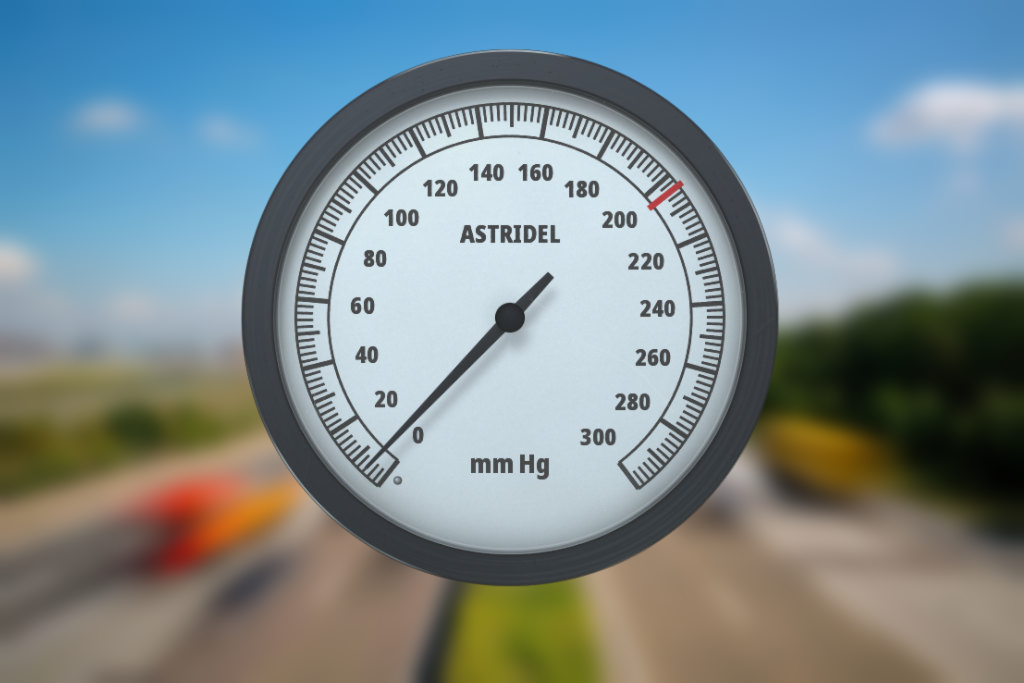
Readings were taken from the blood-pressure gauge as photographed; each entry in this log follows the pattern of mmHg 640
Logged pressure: mmHg 6
